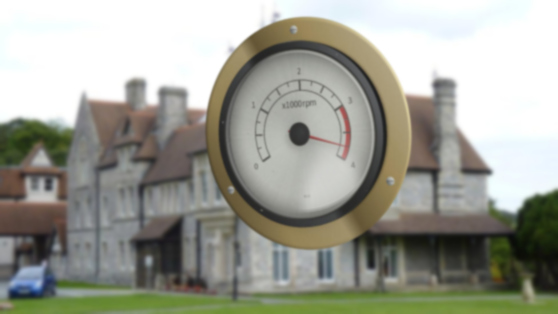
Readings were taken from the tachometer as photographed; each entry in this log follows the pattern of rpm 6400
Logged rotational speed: rpm 3750
